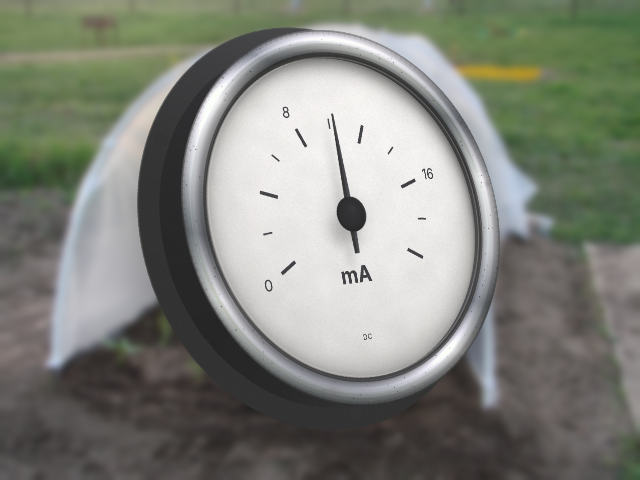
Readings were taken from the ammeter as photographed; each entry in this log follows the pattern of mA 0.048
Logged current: mA 10
